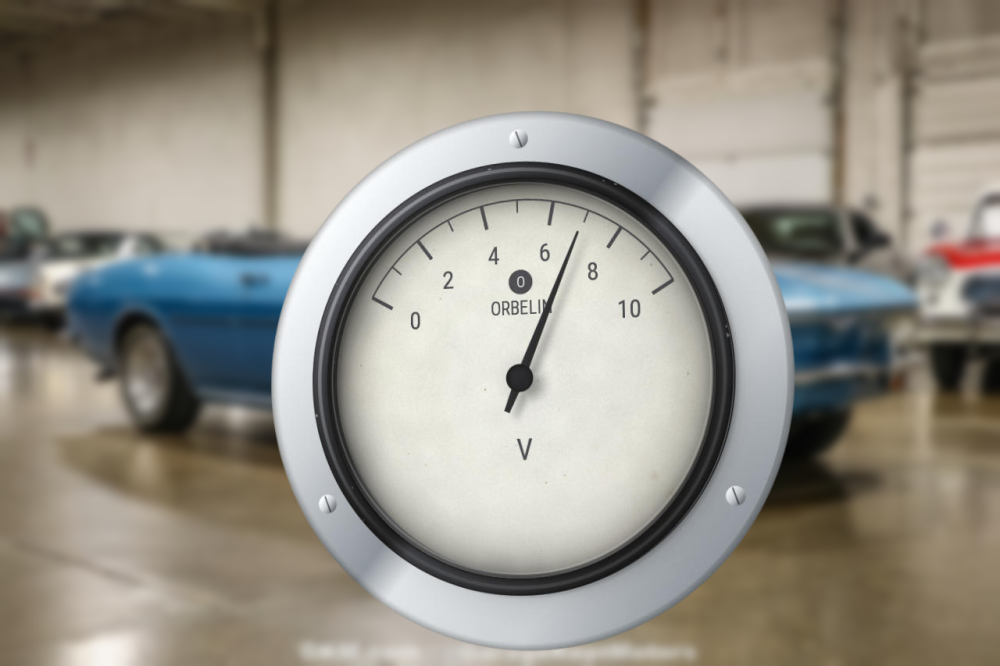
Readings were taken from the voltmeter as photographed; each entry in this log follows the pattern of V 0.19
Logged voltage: V 7
